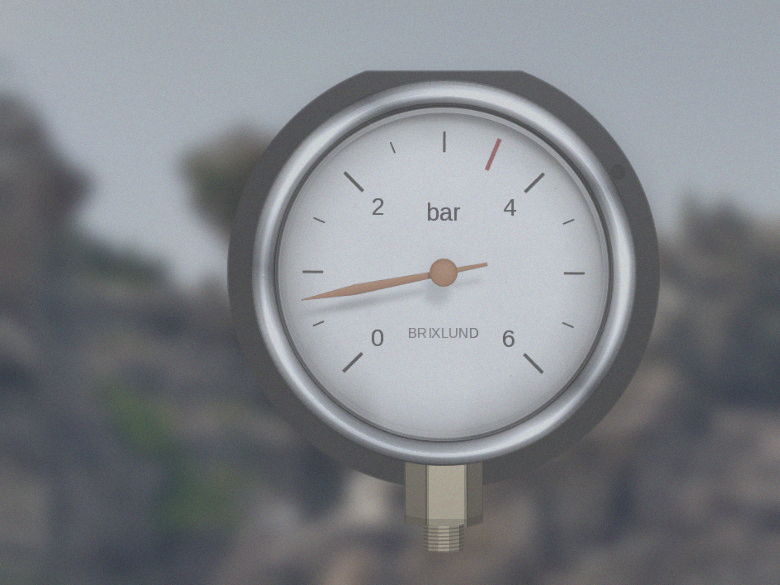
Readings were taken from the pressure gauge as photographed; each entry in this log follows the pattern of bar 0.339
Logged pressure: bar 0.75
